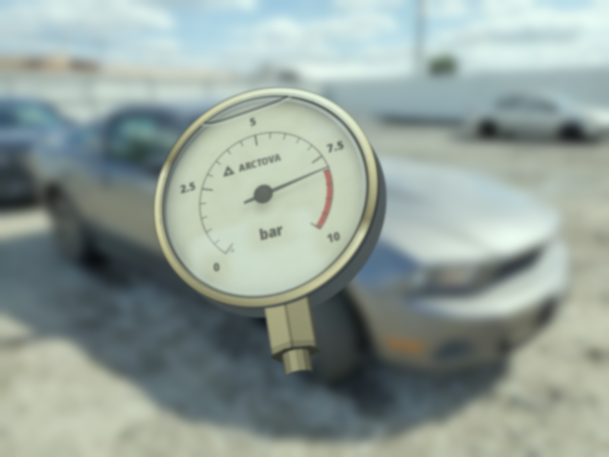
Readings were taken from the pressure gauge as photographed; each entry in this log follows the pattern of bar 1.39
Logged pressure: bar 8
